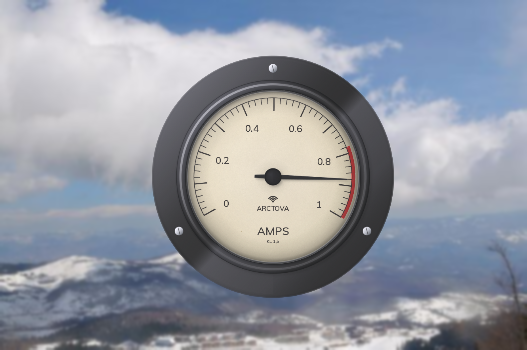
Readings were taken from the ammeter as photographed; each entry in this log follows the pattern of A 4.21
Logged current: A 0.88
